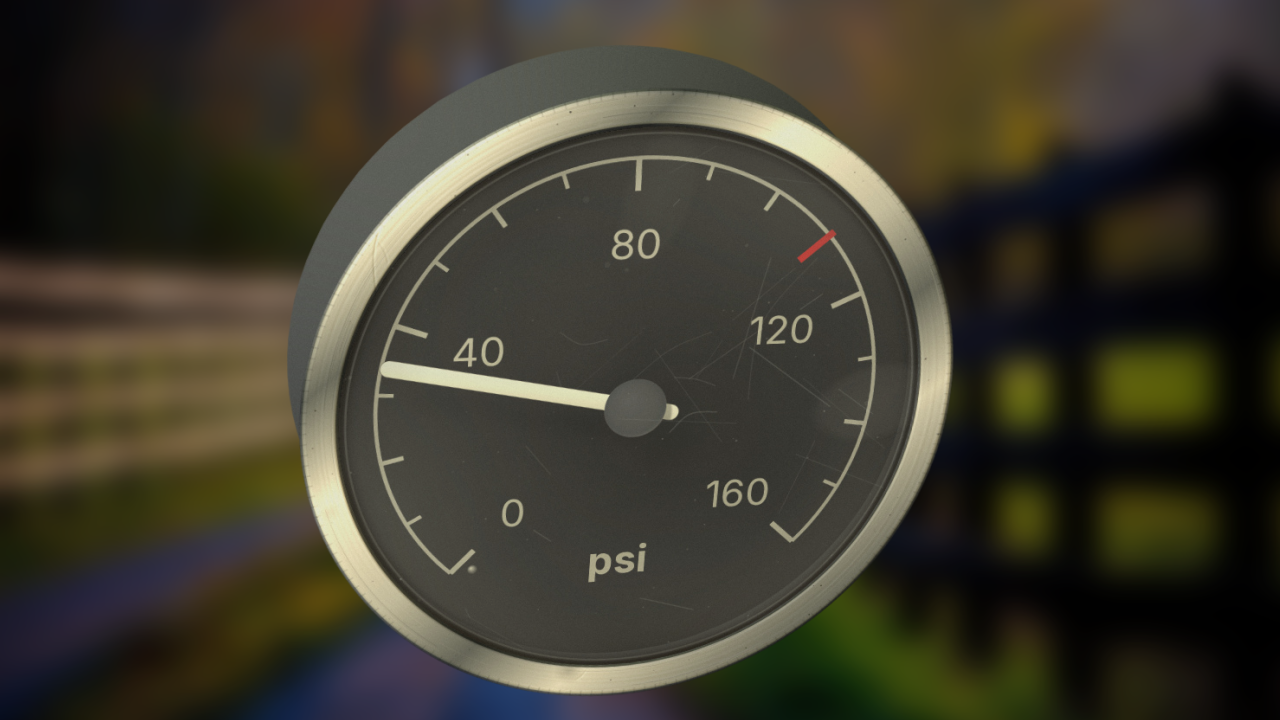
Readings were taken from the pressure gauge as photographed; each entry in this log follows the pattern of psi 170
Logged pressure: psi 35
